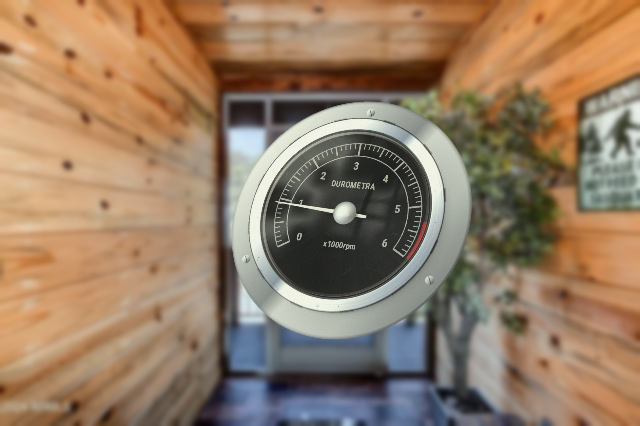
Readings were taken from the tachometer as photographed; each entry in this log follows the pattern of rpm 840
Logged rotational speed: rpm 900
